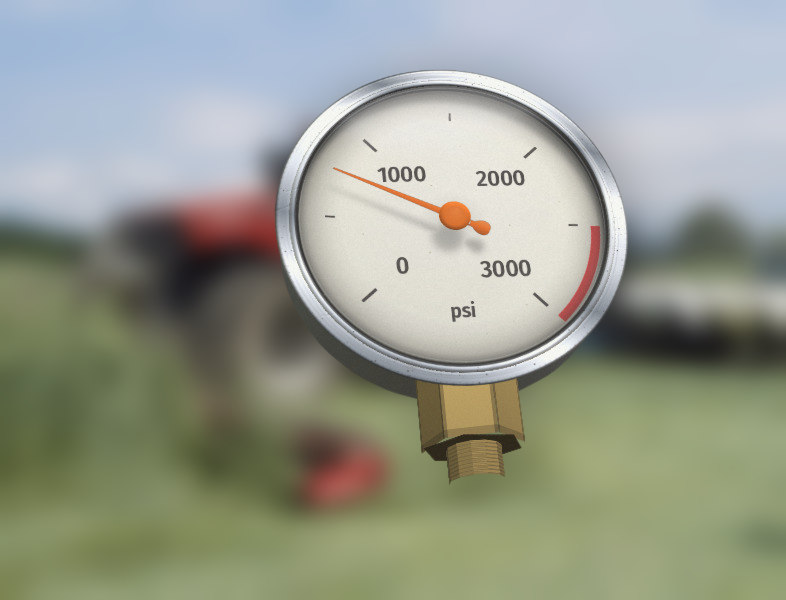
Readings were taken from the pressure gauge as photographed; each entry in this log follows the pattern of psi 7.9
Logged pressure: psi 750
